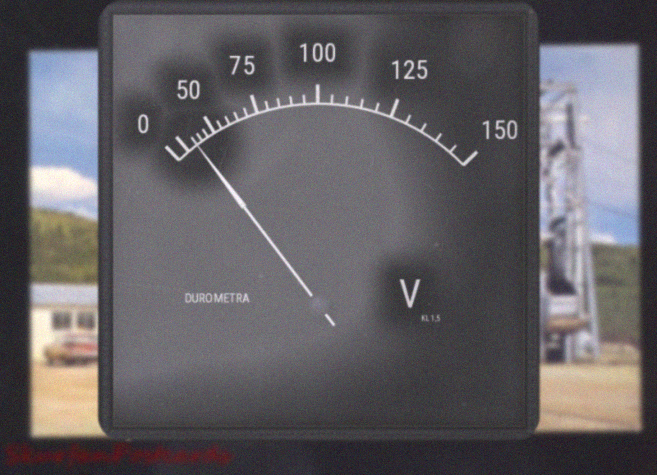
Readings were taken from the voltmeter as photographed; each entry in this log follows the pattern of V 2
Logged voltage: V 35
